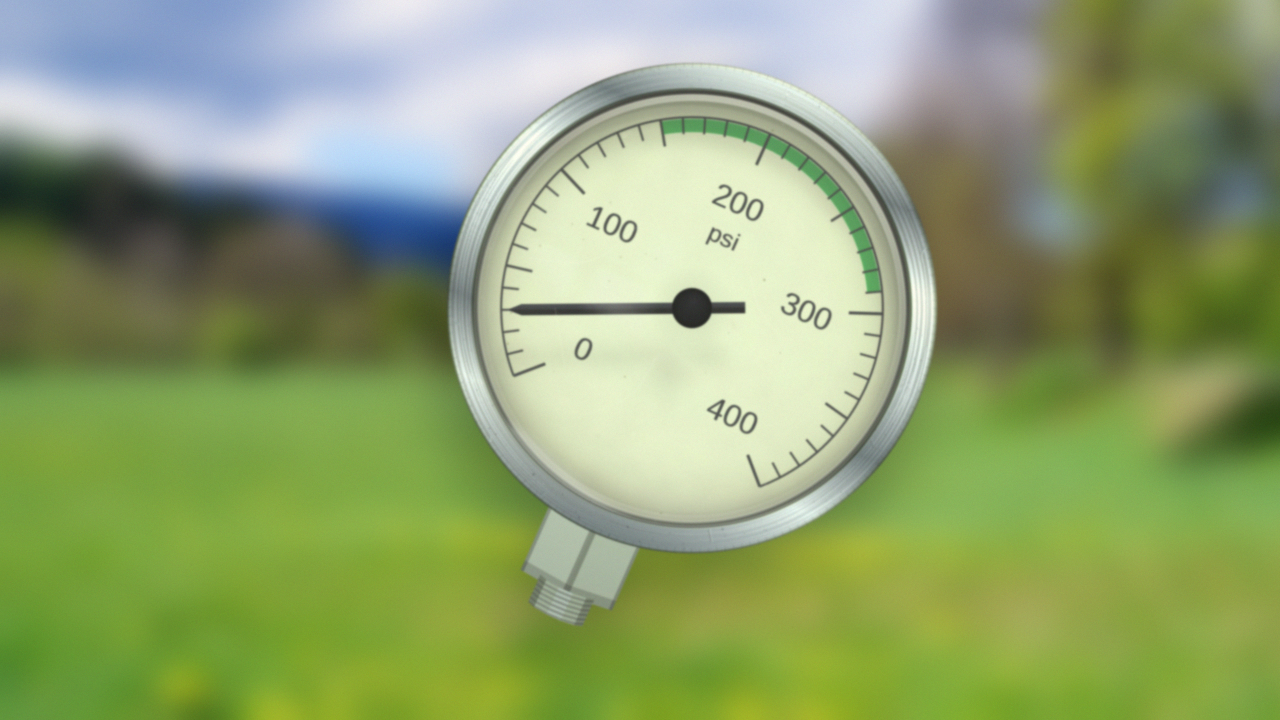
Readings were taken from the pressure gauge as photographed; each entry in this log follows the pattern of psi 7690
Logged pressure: psi 30
